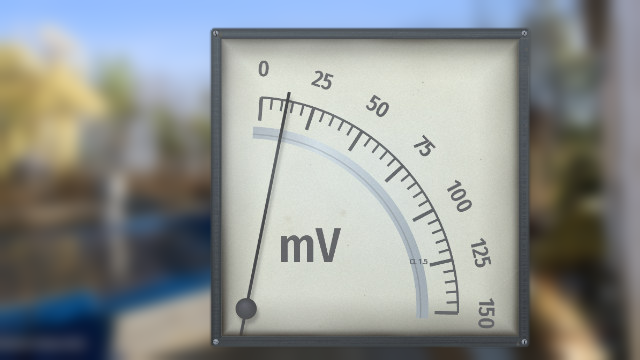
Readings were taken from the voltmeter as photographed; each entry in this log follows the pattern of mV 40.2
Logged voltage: mV 12.5
